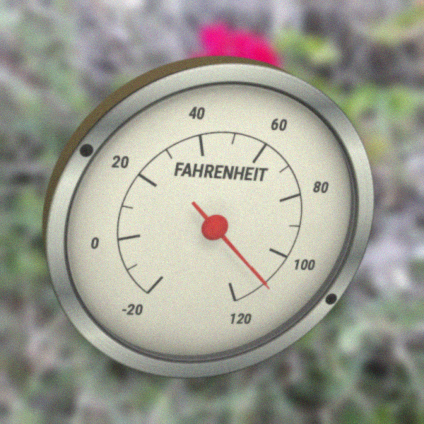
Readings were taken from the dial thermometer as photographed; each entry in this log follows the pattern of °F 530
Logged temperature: °F 110
